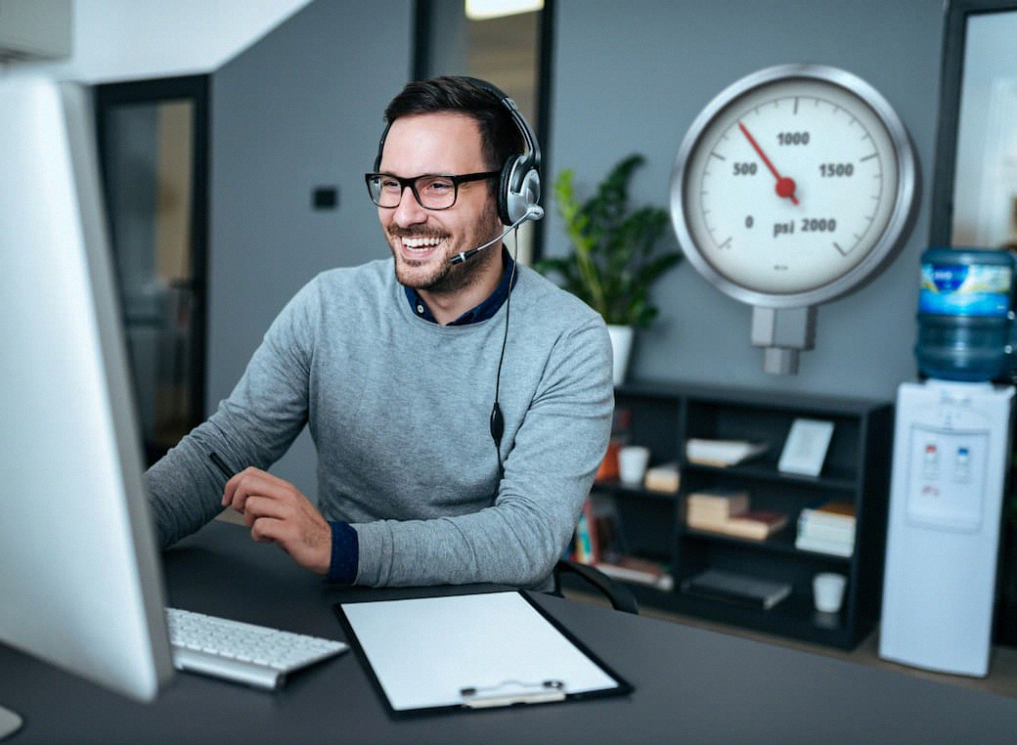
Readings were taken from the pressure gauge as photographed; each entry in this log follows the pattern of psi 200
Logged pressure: psi 700
